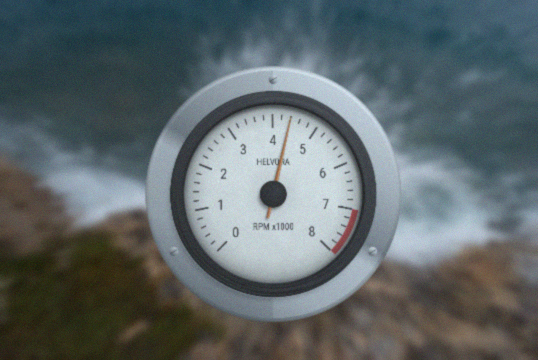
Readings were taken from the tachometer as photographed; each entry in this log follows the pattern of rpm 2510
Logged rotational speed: rpm 4400
